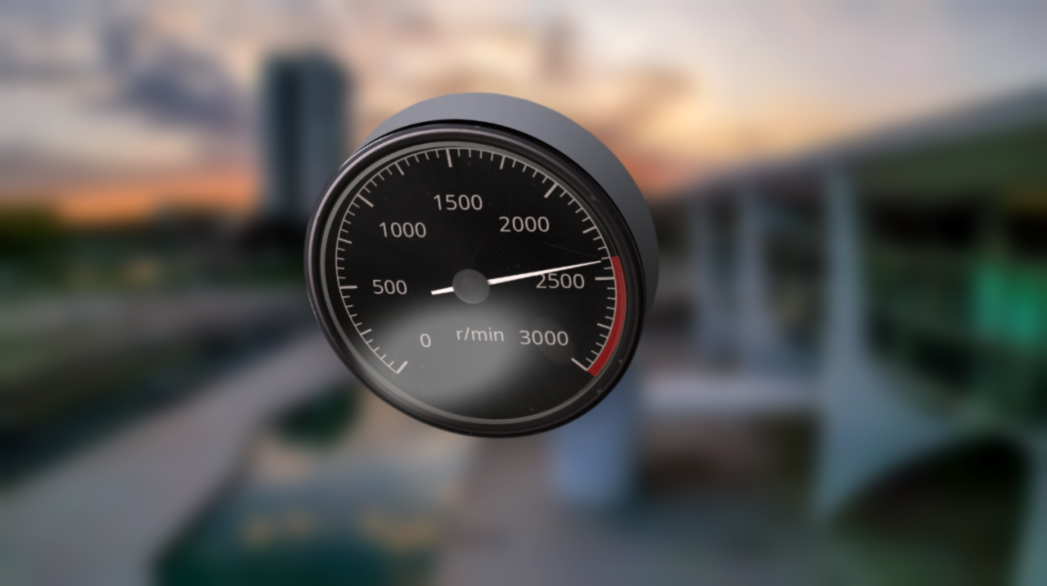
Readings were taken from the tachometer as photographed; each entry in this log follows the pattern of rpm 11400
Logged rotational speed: rpm 2400
